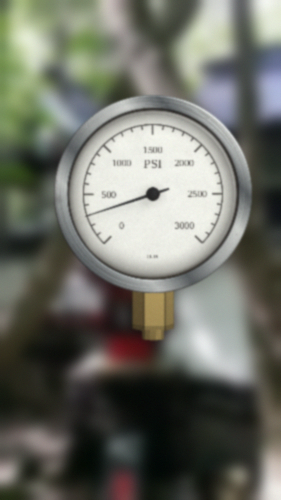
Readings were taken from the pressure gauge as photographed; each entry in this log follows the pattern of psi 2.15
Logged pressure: psi 300
